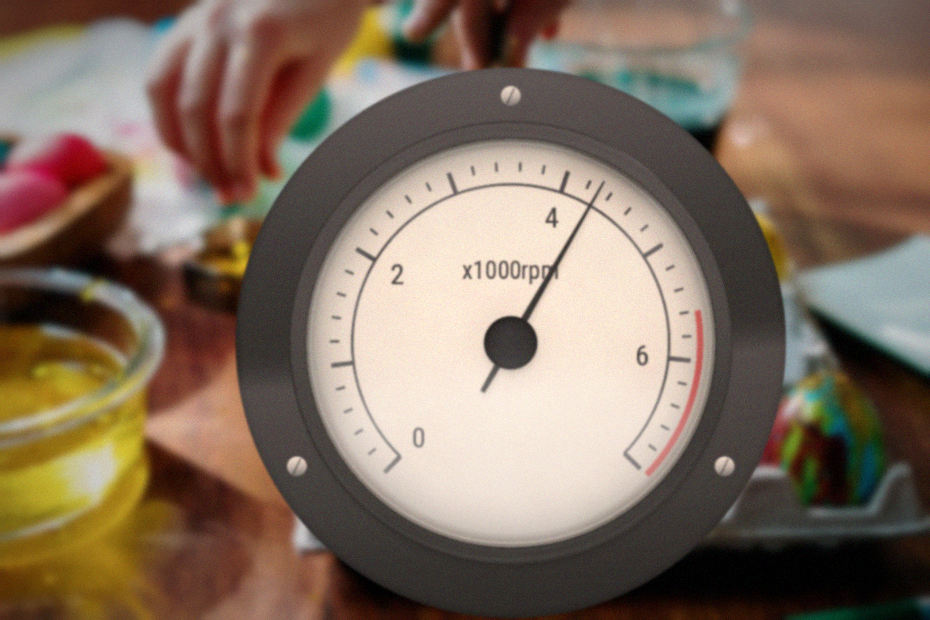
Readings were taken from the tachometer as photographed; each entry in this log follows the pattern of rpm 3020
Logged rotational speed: rpm 4300
